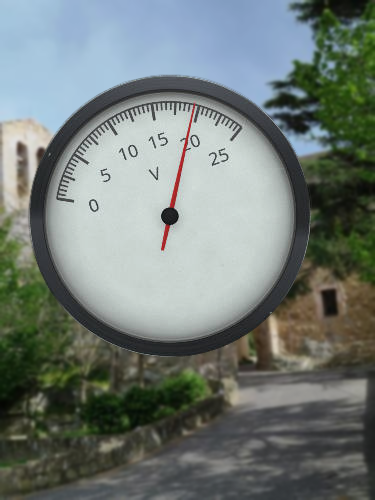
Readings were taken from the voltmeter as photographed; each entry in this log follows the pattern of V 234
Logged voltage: V 19.5
